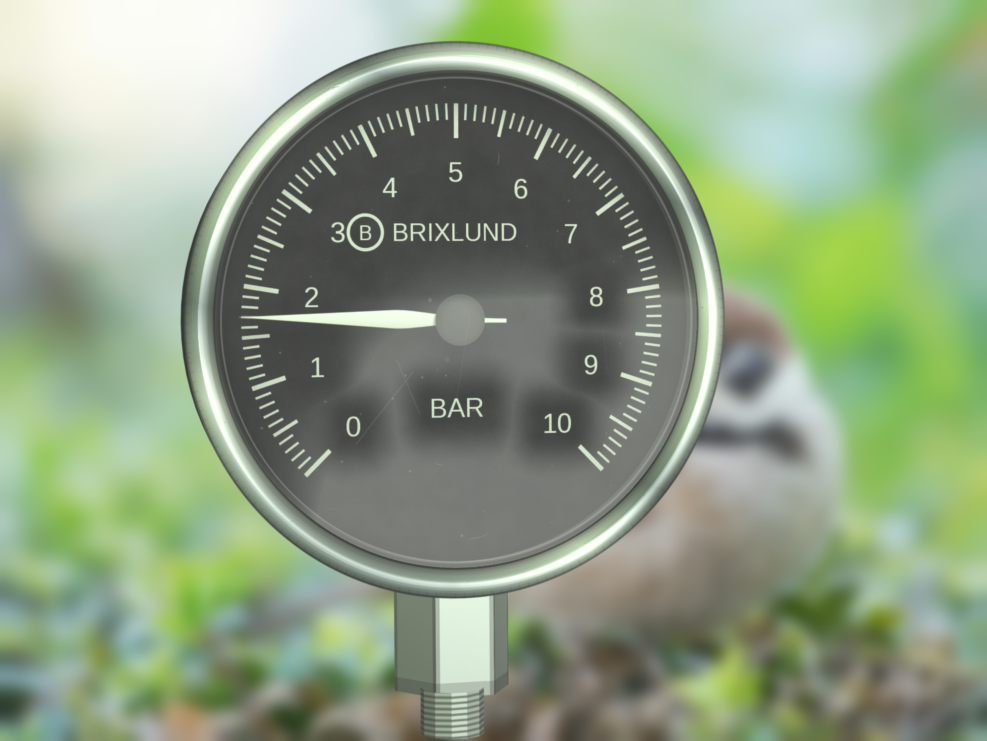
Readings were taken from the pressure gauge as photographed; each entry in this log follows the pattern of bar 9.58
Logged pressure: bar 1.7
